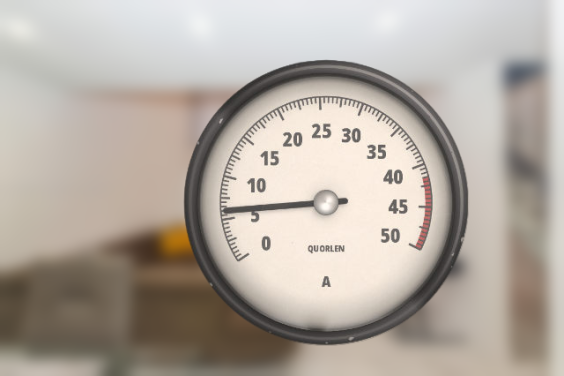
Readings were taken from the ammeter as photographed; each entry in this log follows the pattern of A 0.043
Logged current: A 6
